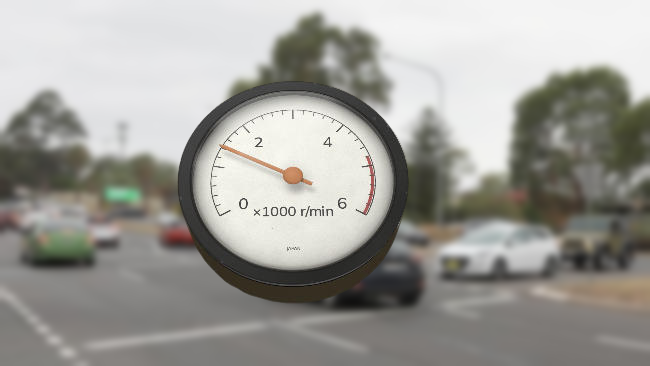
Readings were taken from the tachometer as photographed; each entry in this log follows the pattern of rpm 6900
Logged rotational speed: rpm 1400
